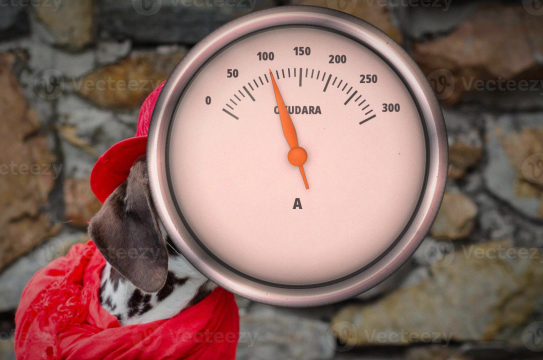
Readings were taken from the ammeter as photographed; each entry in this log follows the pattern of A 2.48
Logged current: A 100
